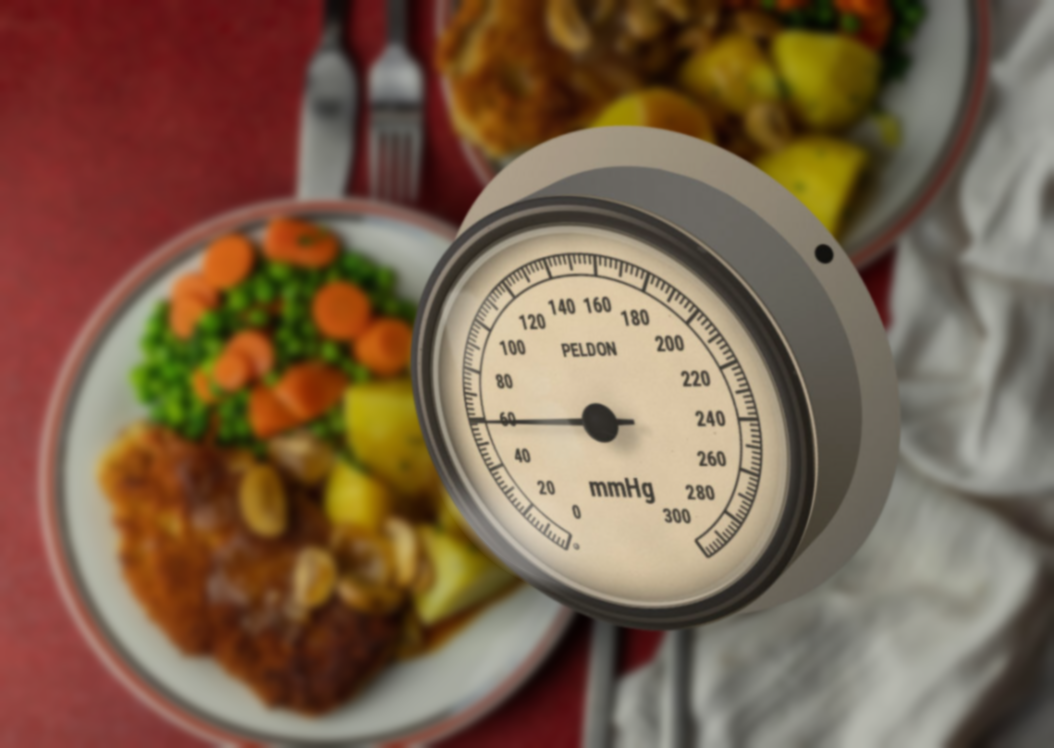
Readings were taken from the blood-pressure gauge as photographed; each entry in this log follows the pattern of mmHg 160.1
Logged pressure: mmHg 60
